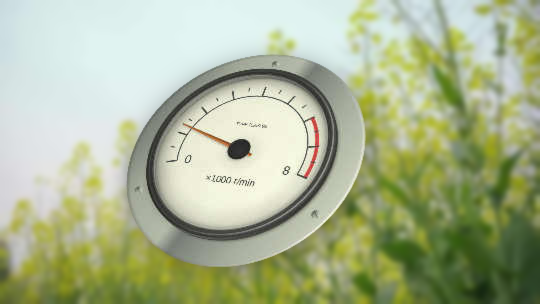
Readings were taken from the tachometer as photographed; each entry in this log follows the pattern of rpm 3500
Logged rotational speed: rpm 1250
